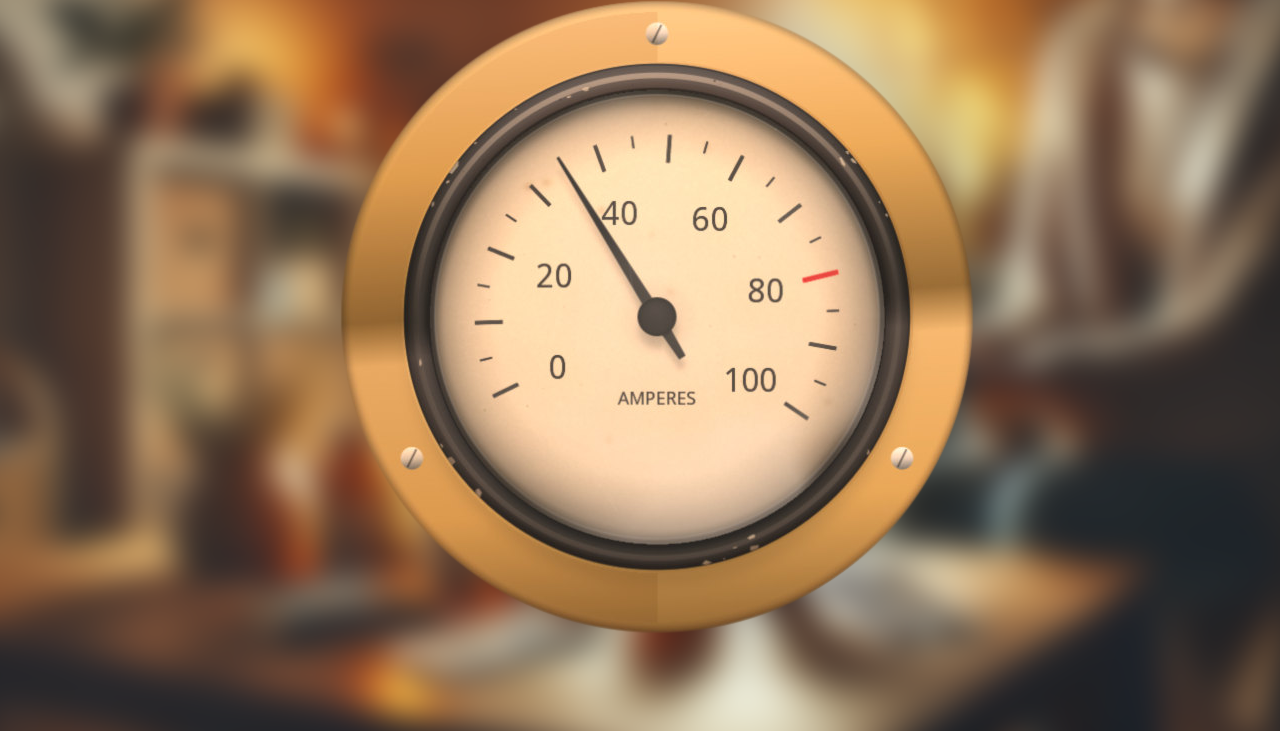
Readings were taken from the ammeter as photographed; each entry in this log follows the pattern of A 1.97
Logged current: A 35
